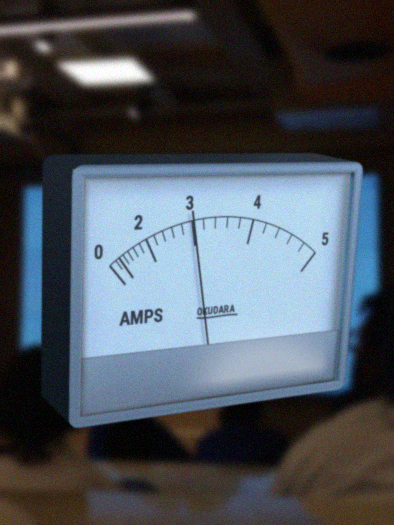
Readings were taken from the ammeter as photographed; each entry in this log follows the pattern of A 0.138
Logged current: A 3
